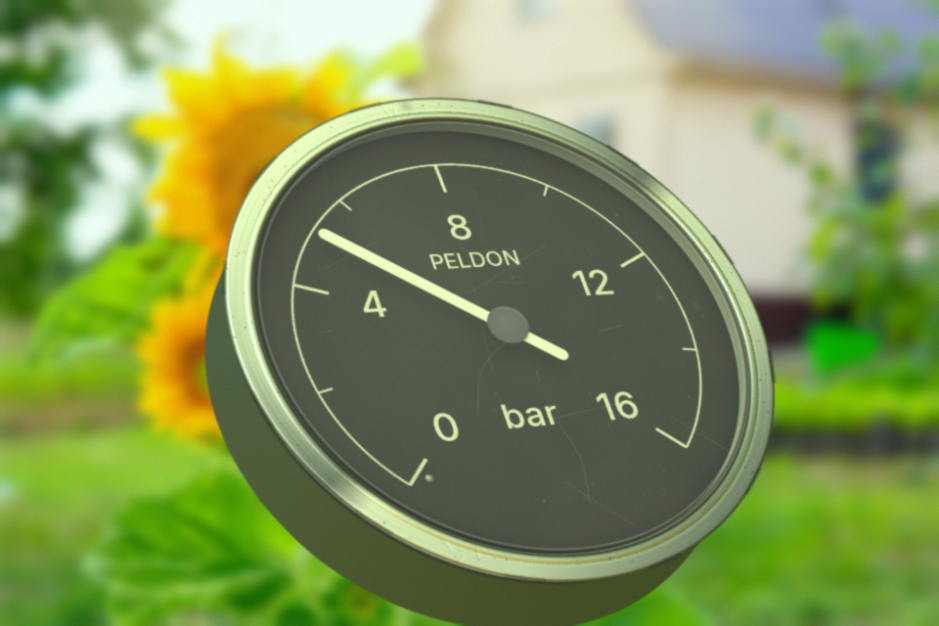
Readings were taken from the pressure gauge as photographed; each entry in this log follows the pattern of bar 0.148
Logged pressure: bar 5
